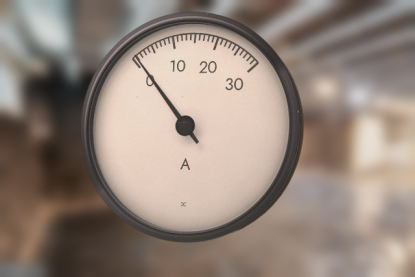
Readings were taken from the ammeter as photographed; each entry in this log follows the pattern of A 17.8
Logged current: A 1
